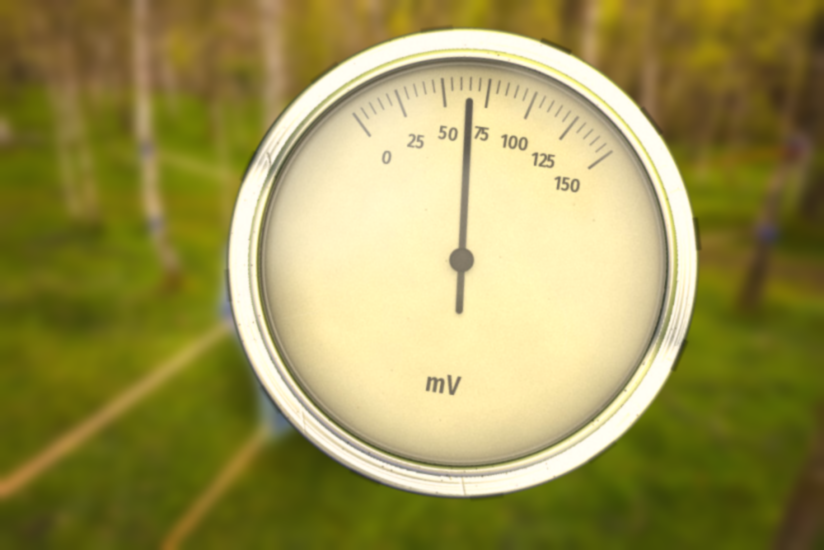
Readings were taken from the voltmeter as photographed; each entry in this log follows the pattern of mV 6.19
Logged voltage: mV 65
